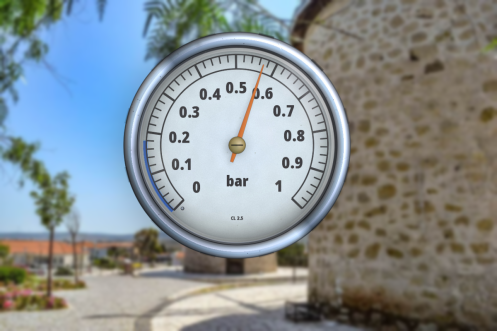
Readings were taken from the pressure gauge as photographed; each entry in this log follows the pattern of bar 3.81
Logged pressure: bar 0.57
